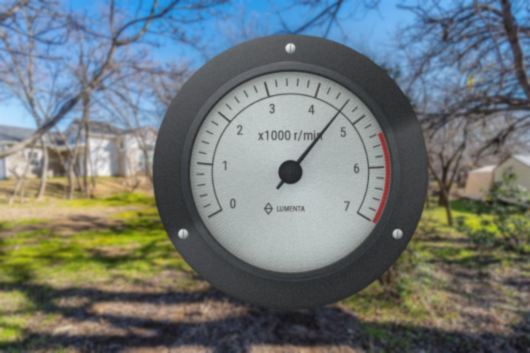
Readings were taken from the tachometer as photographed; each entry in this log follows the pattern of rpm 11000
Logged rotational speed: rpm 4600
